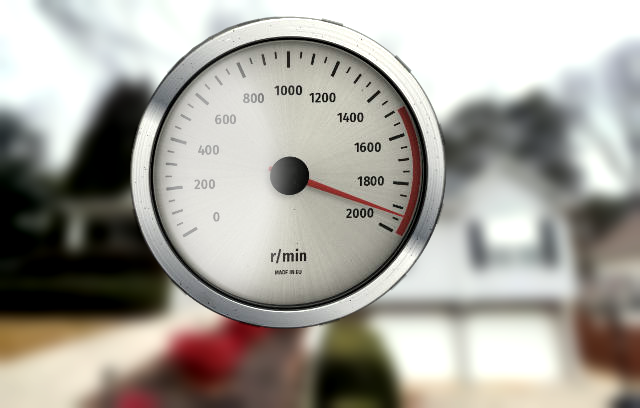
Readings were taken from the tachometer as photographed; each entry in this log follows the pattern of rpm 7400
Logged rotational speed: rpm 1925
